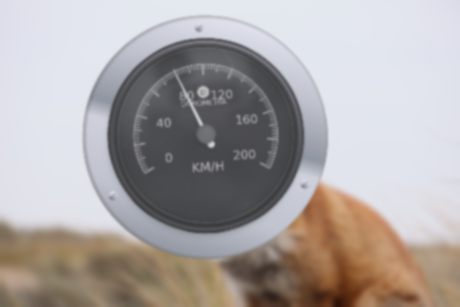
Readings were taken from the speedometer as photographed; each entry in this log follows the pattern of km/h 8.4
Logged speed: km/h 80
